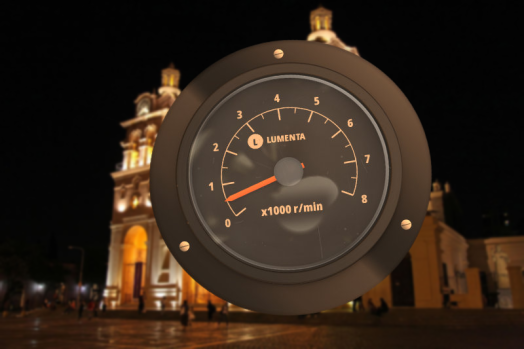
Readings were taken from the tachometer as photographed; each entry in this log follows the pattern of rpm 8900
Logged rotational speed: rpm 500
